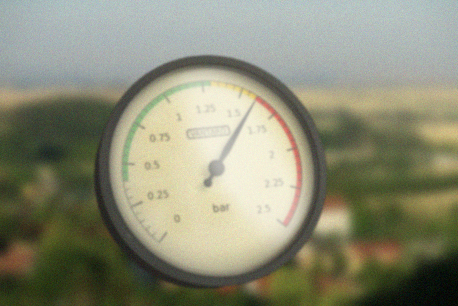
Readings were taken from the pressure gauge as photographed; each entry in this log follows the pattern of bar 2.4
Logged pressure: bar 1.6
